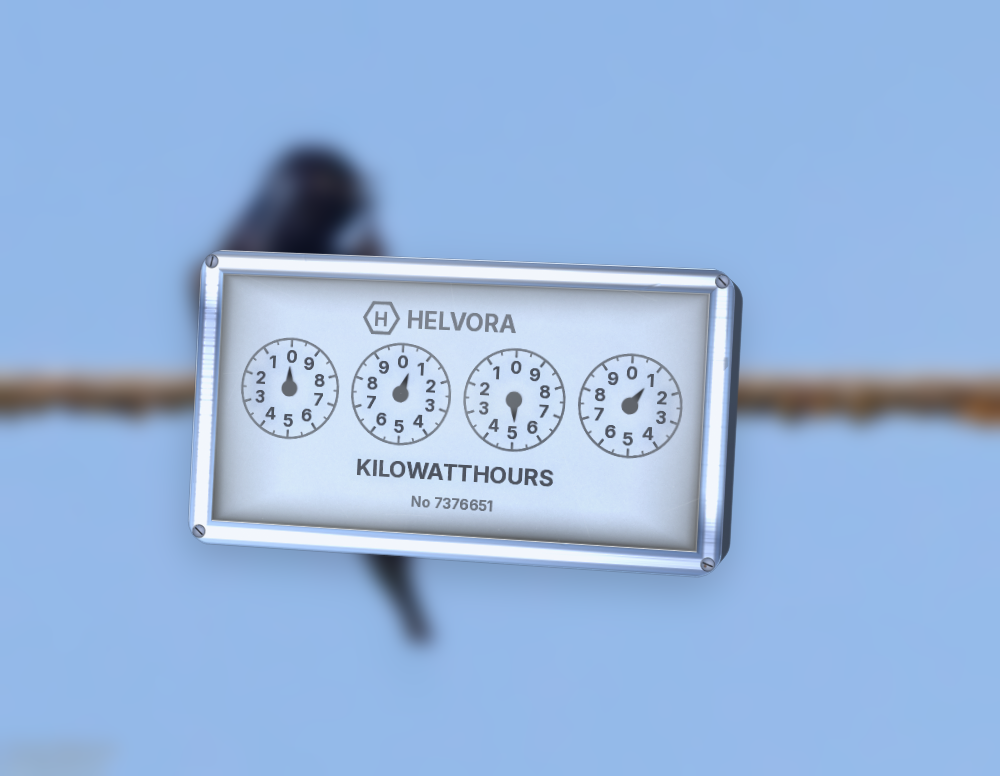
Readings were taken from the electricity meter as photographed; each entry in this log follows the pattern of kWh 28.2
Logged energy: kWh 51
